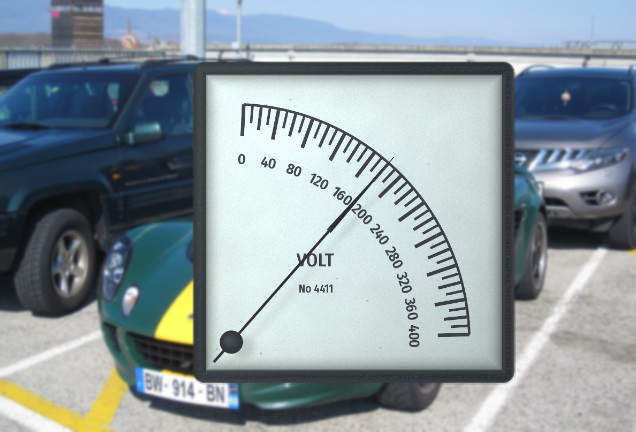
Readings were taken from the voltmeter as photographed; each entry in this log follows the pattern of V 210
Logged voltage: V 180
